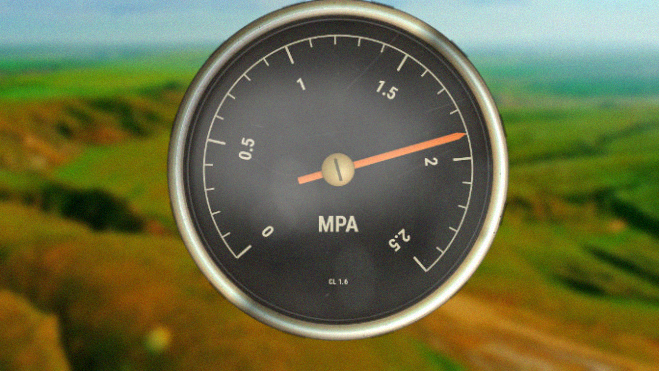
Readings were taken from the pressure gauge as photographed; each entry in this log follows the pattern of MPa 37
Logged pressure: MPa 1.9
